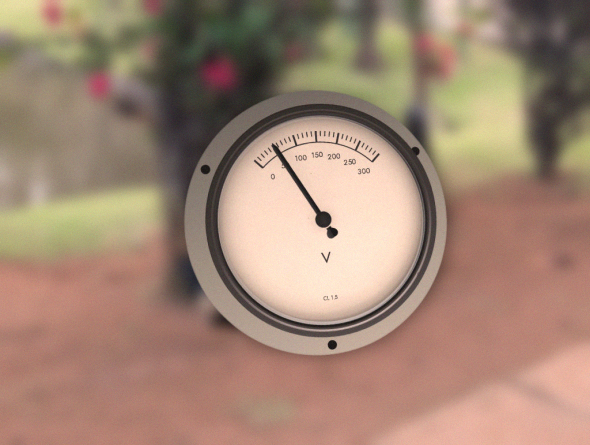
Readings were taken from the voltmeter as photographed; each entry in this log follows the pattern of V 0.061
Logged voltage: V 50
